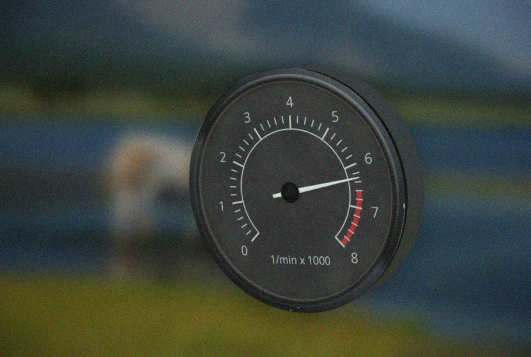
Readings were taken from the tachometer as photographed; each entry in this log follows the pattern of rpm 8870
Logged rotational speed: rpm 6300
